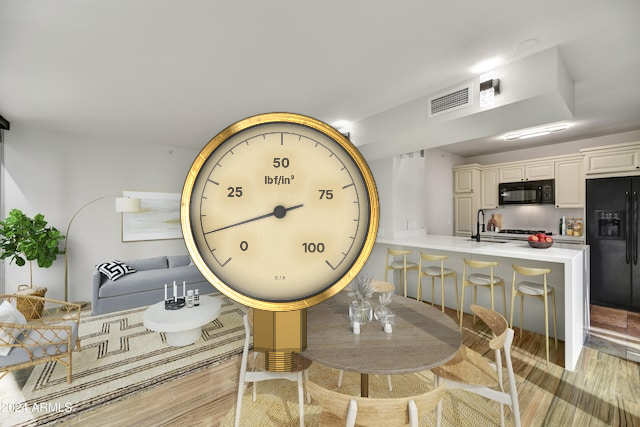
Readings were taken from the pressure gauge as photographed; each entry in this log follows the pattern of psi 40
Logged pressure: psi 10
